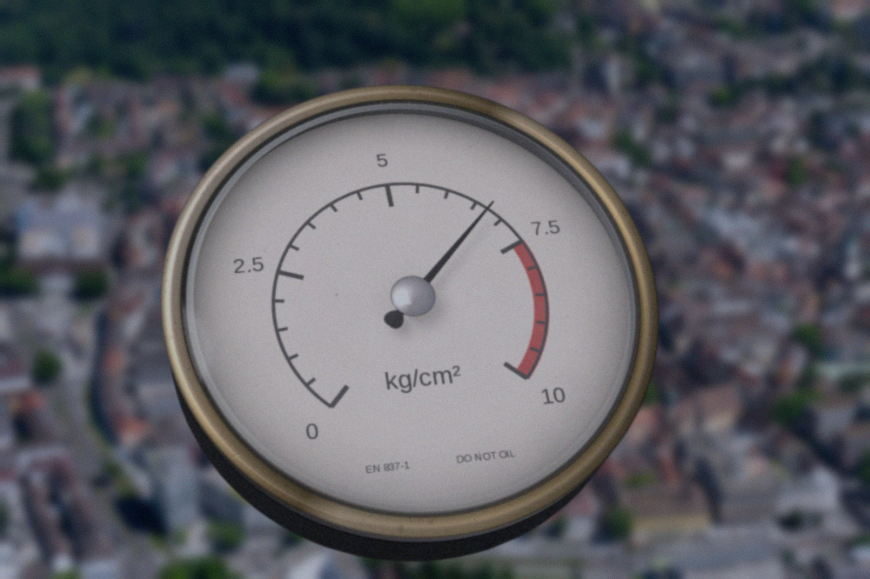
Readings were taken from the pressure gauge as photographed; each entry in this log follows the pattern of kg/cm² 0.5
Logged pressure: kg/cm² 6.75
